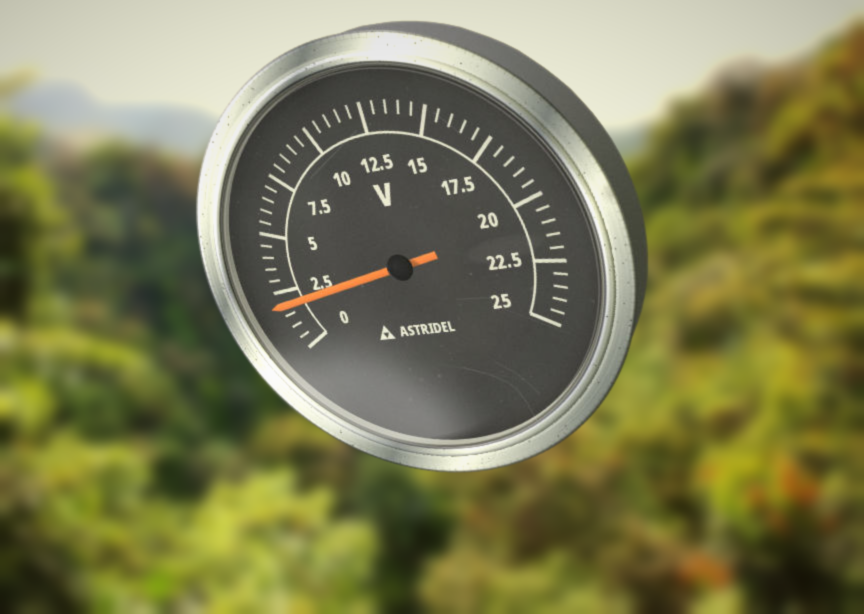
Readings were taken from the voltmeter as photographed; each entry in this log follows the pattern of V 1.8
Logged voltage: V 2
